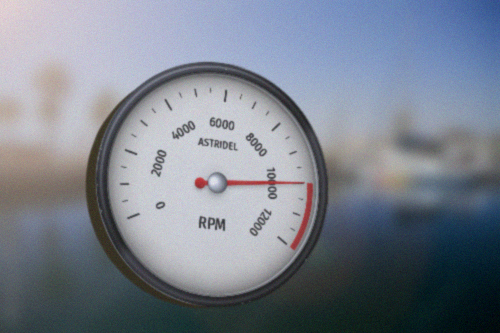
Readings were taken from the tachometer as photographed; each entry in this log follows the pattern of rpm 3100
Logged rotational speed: rpm 10000
